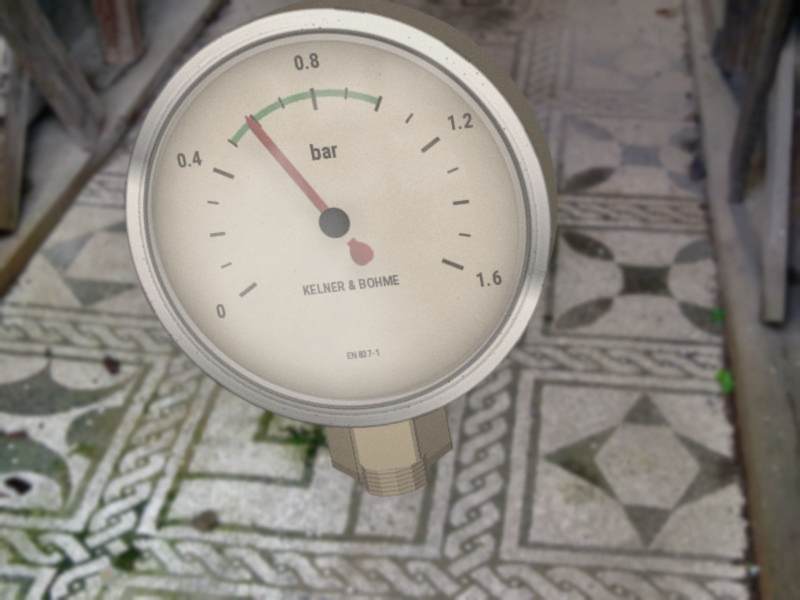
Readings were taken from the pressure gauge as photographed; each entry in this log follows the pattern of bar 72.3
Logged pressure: bar 0.6
